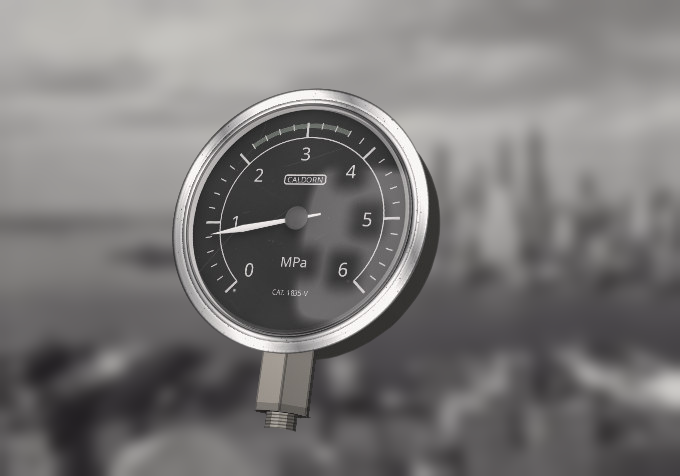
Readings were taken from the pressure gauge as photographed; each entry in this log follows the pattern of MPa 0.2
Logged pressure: MPa 0.8
